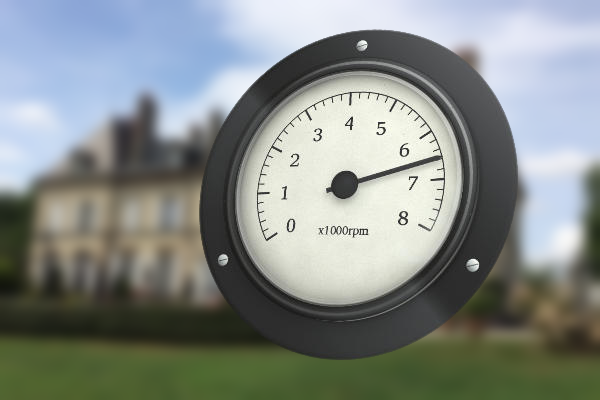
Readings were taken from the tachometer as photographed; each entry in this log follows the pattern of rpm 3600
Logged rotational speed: rpm 6600
